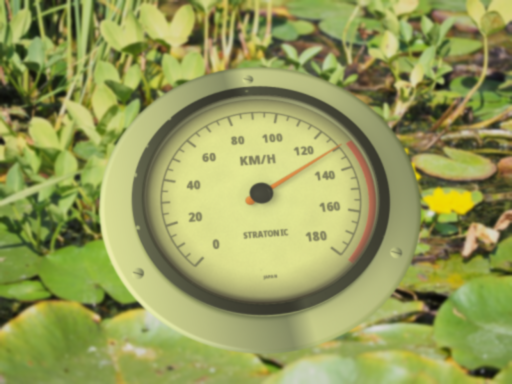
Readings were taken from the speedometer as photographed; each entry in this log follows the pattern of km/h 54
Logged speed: km/h 130
